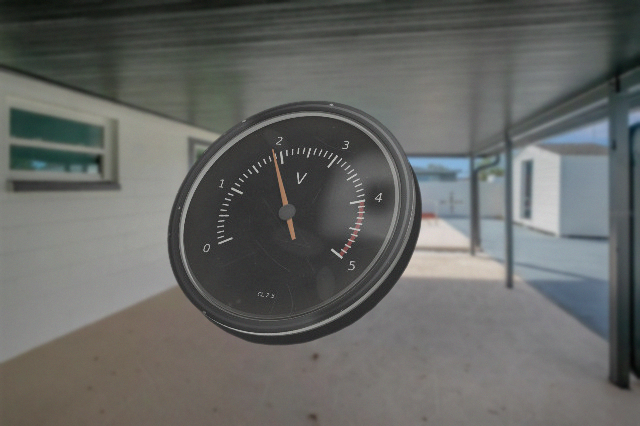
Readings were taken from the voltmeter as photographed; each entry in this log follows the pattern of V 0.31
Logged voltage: V 1.9
